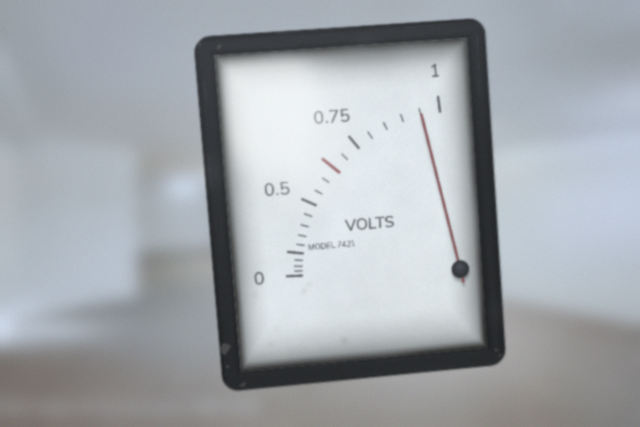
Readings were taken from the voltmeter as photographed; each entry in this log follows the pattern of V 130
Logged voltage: V 0.95
